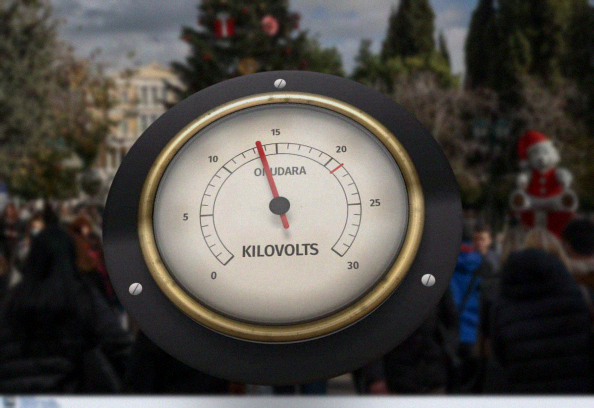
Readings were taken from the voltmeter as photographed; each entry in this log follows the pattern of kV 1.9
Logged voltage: kV 13.5
